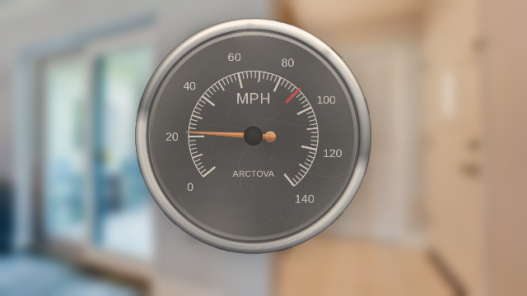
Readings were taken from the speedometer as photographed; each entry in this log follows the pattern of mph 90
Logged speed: mph 22
